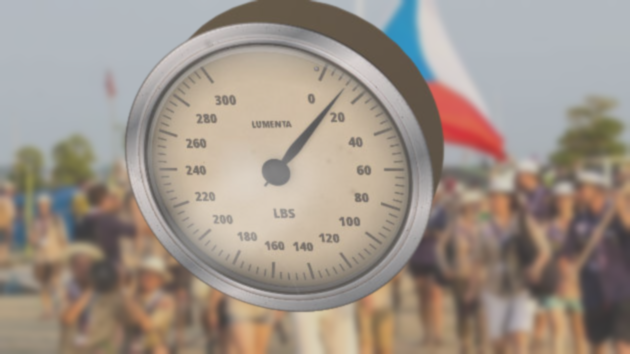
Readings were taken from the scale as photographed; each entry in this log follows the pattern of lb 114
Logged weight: lb 12
